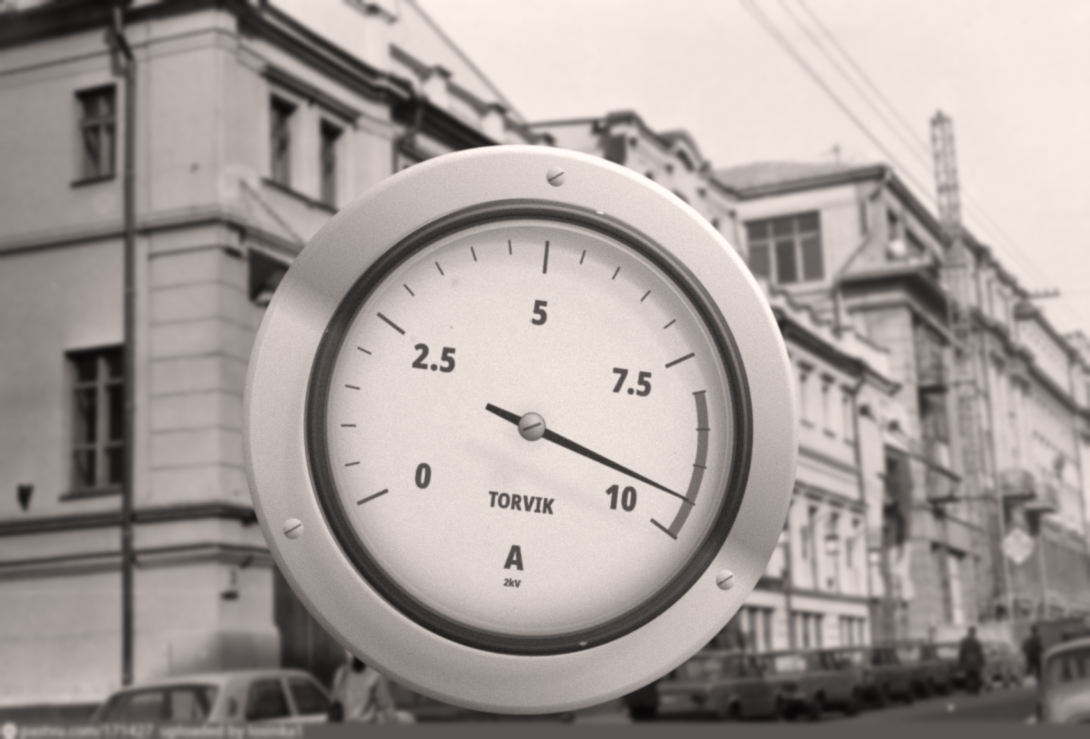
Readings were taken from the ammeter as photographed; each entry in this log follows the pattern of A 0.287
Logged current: A 9.5
